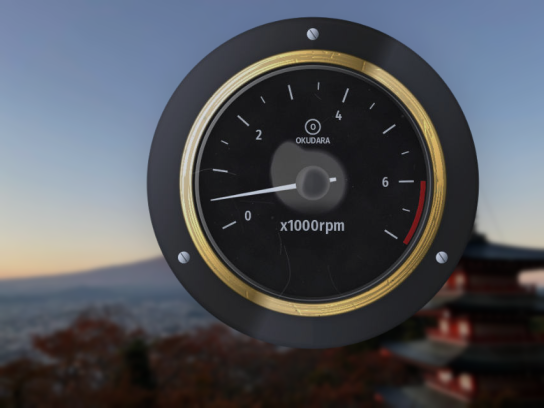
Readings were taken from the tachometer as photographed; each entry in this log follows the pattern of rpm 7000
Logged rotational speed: rpm 500
